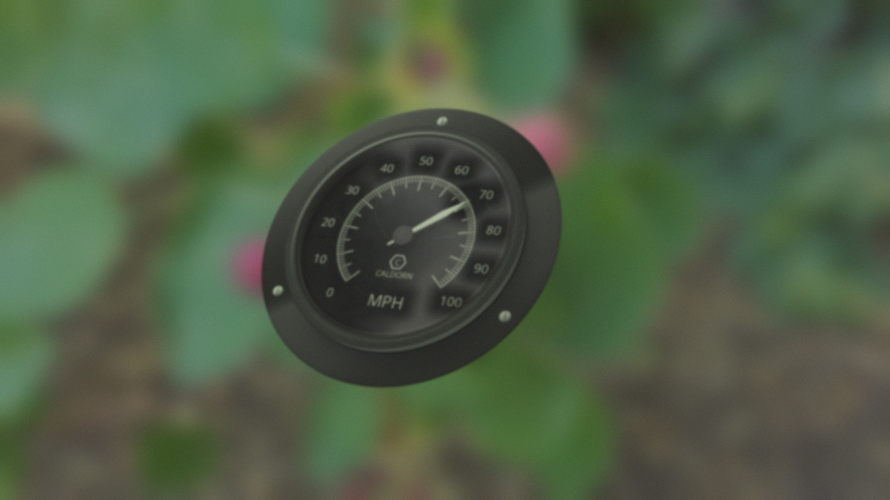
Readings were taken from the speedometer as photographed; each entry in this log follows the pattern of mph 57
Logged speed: mph 70
